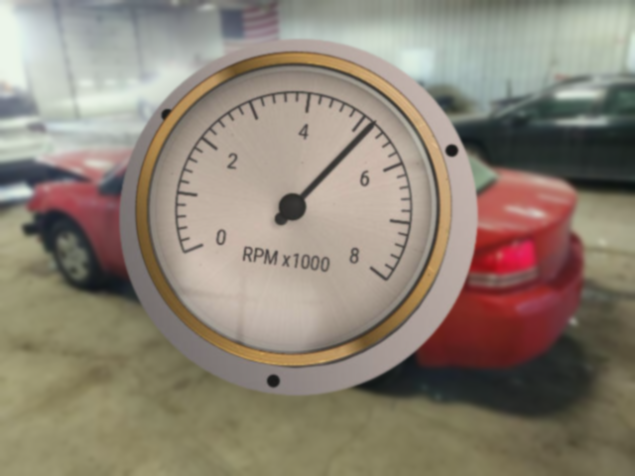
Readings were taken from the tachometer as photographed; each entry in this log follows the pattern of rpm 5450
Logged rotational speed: rpm 5200
